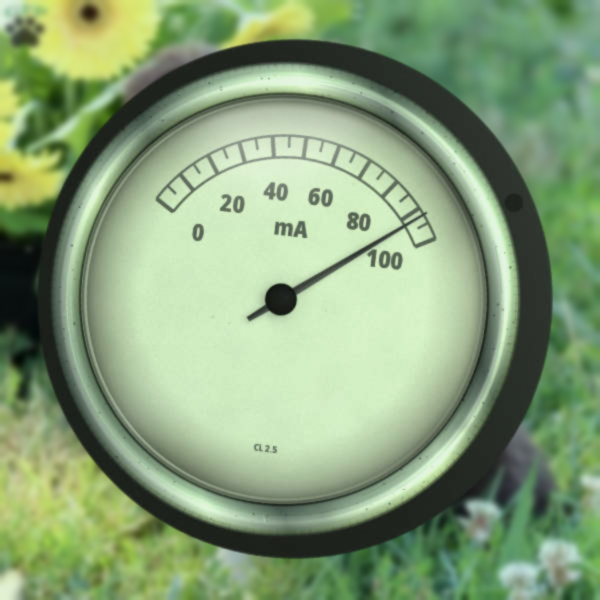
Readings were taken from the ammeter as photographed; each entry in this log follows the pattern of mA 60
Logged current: mA 92.5
